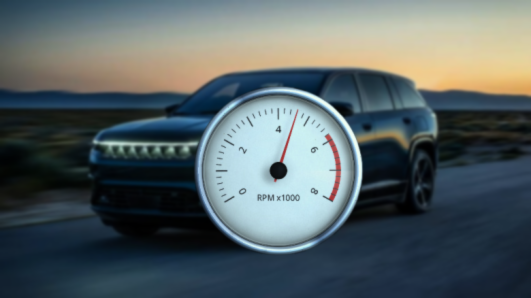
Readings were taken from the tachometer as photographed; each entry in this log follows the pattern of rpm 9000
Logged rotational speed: rpm 4600
